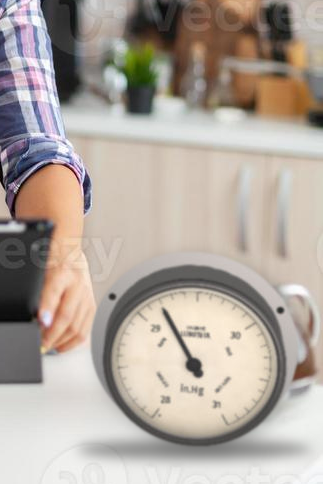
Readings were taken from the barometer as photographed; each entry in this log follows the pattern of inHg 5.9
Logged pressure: inHg 29.2
